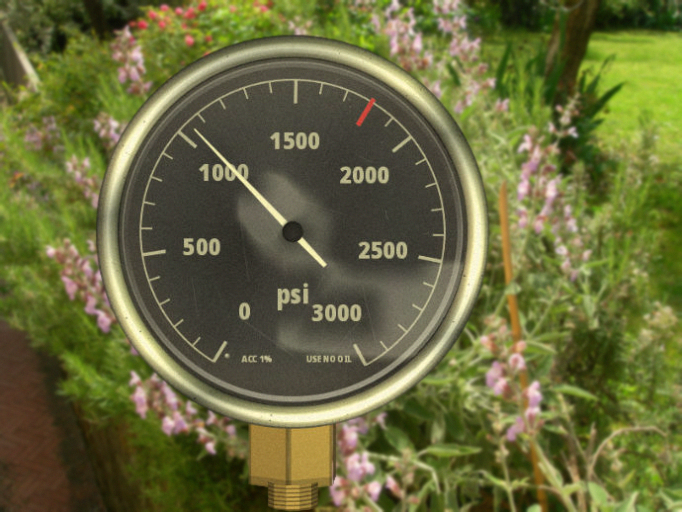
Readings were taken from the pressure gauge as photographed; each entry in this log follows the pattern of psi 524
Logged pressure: psi 1050
